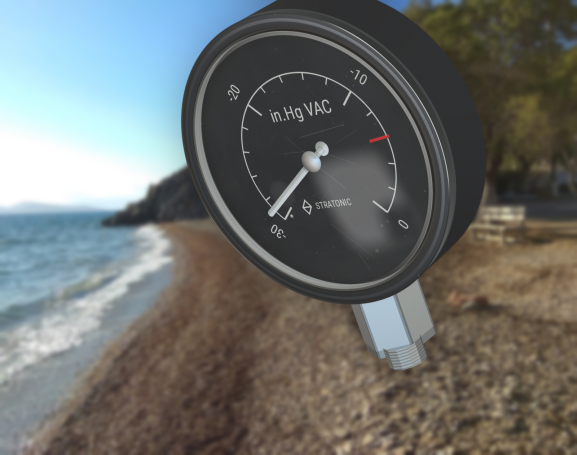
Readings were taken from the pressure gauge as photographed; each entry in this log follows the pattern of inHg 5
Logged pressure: inHg -29
